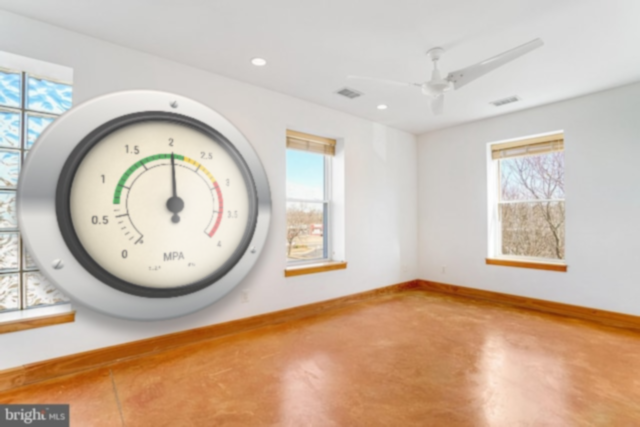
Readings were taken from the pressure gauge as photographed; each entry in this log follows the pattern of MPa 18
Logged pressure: MPa 2
